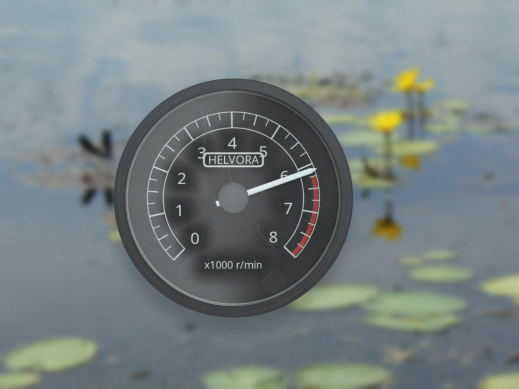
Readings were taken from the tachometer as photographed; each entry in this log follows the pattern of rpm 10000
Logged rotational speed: rpm 6125
